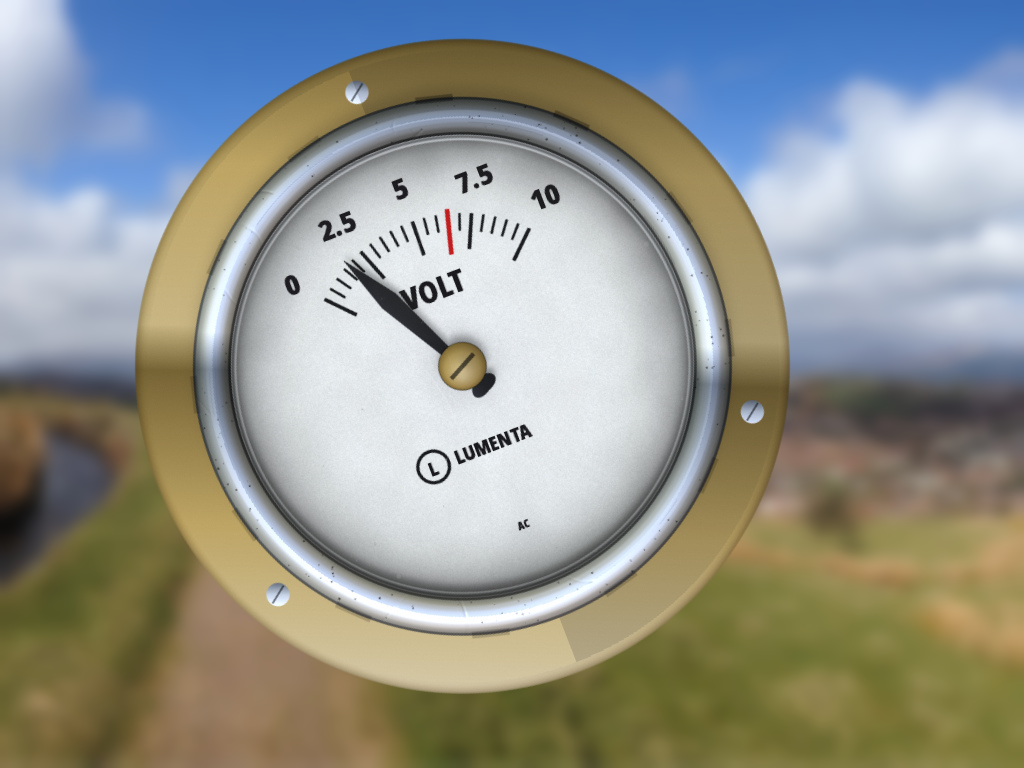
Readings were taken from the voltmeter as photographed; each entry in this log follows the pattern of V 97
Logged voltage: V 1.75
